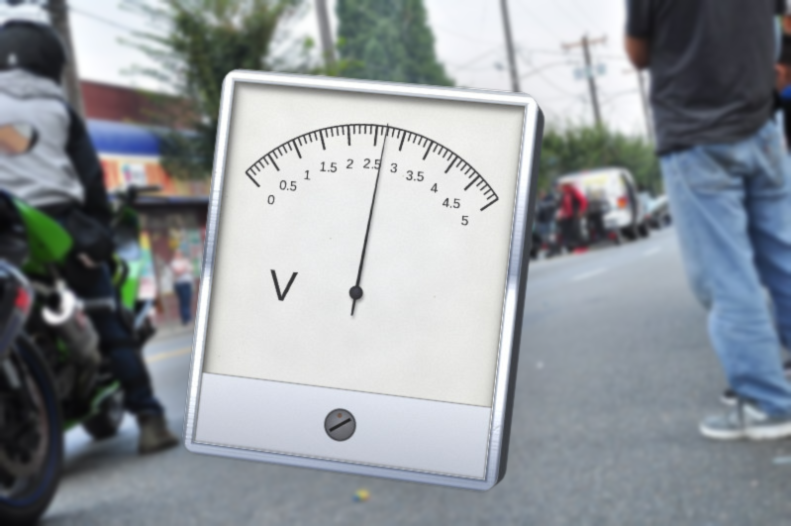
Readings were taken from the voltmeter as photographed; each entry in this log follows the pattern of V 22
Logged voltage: V 2.7
